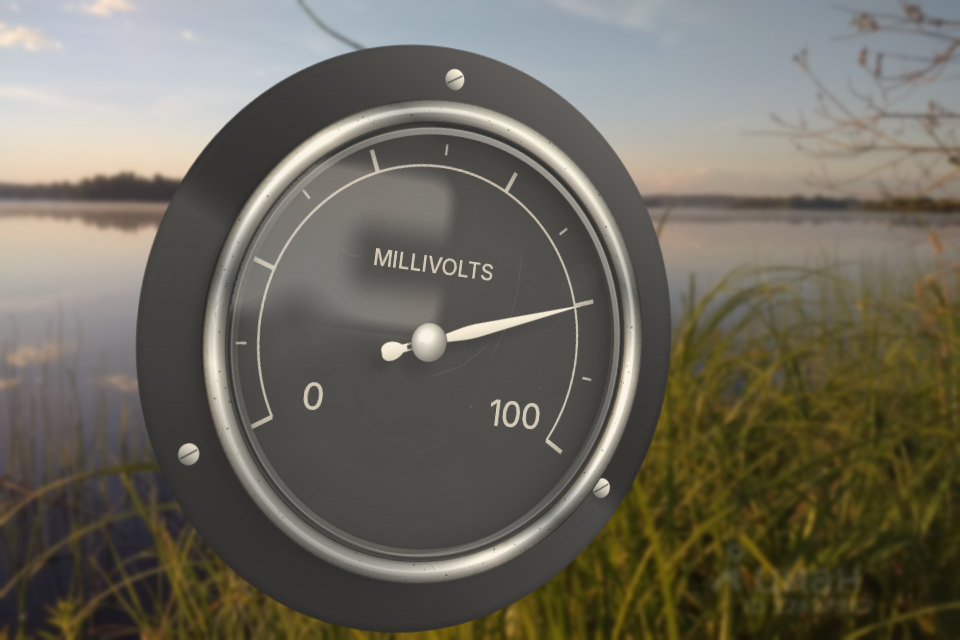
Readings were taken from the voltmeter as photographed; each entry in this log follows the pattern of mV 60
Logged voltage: mV 80
